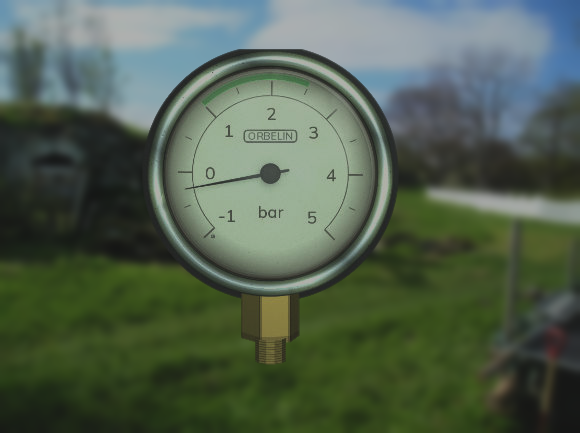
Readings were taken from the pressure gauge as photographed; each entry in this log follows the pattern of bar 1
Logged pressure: bar -0.25
